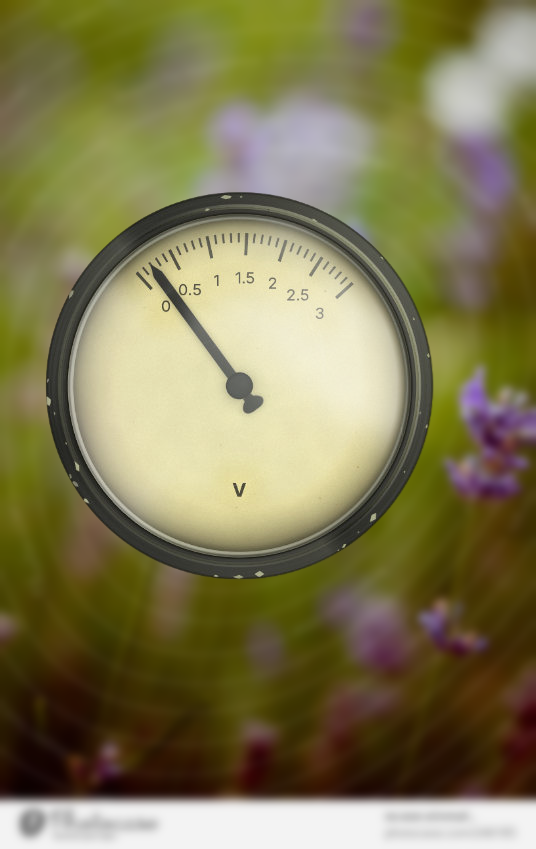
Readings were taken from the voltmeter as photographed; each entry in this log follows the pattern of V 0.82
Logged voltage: V 0.2
